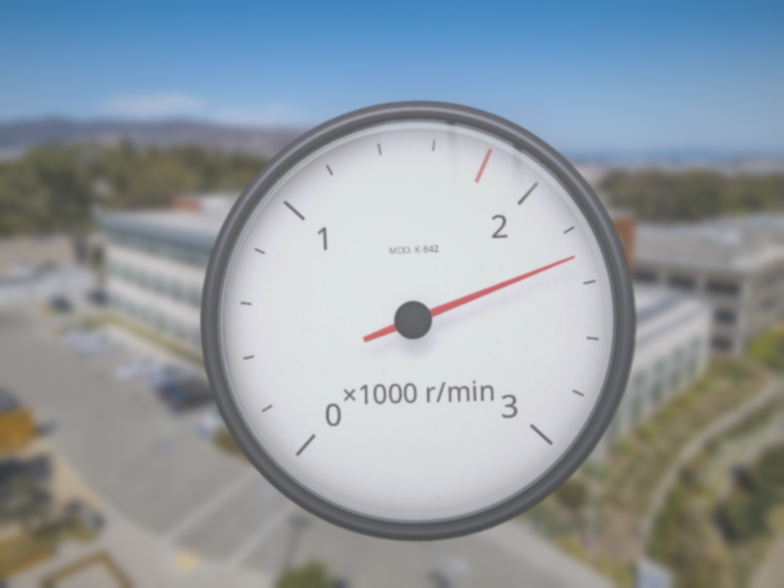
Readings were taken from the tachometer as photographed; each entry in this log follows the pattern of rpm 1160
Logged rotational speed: rpm 2300
